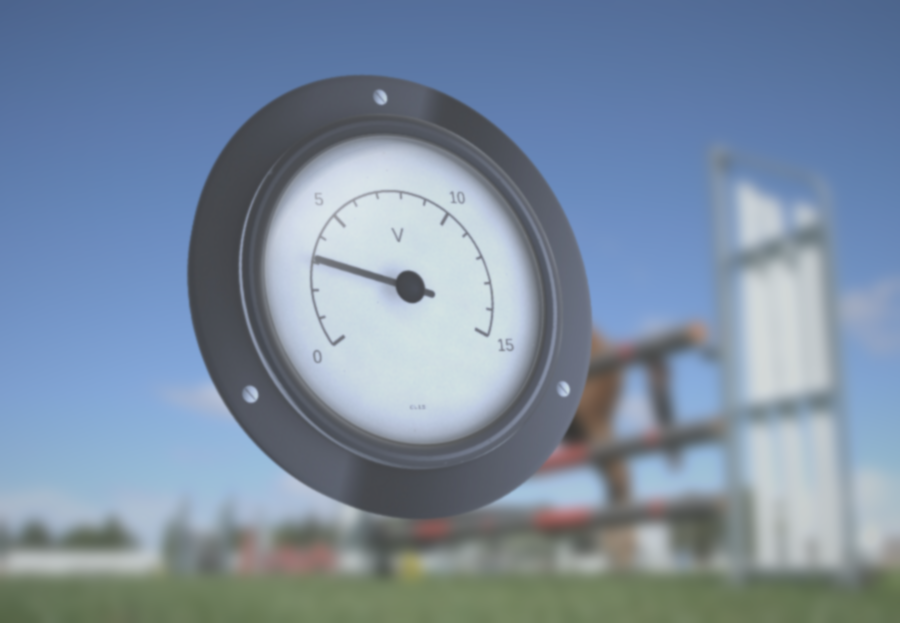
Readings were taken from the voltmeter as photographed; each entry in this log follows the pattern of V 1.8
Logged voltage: V 3
